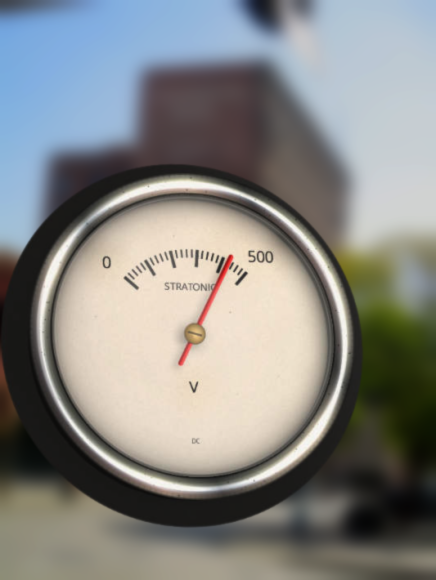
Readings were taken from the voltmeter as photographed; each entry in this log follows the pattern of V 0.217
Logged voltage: V 420
